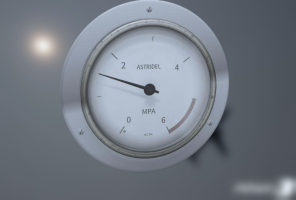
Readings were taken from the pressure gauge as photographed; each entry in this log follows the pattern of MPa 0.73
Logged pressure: MPa 1.5
